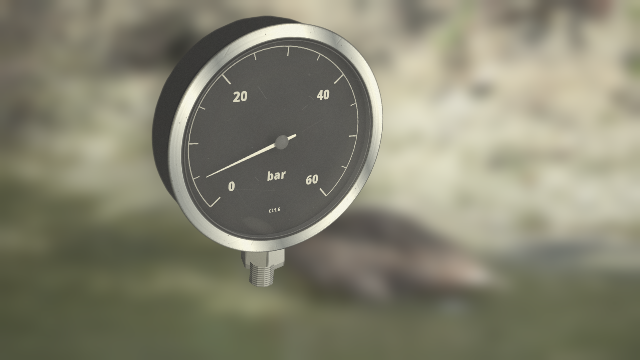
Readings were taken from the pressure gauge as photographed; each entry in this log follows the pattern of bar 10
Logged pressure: bar 5
